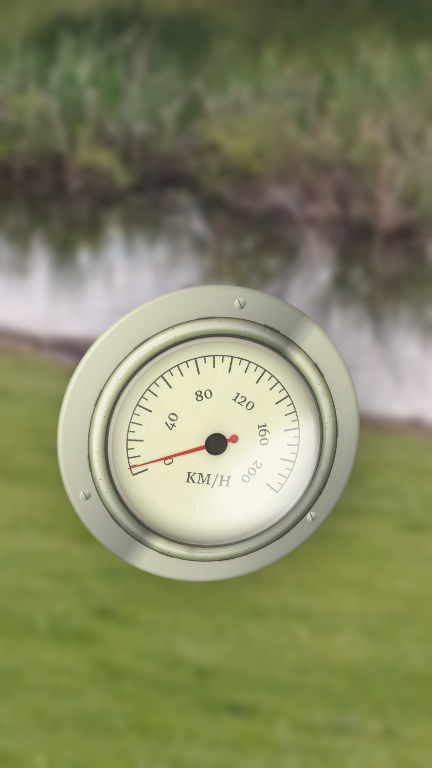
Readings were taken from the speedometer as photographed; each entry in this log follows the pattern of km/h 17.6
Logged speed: km/h 5
